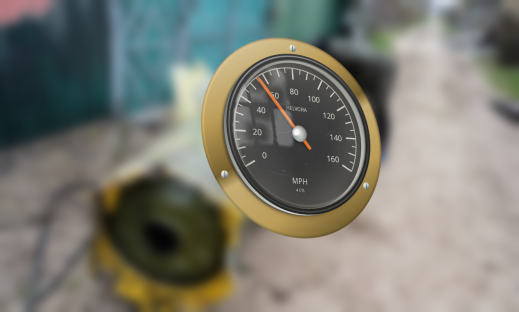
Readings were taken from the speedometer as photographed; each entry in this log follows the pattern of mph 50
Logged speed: mph 55
